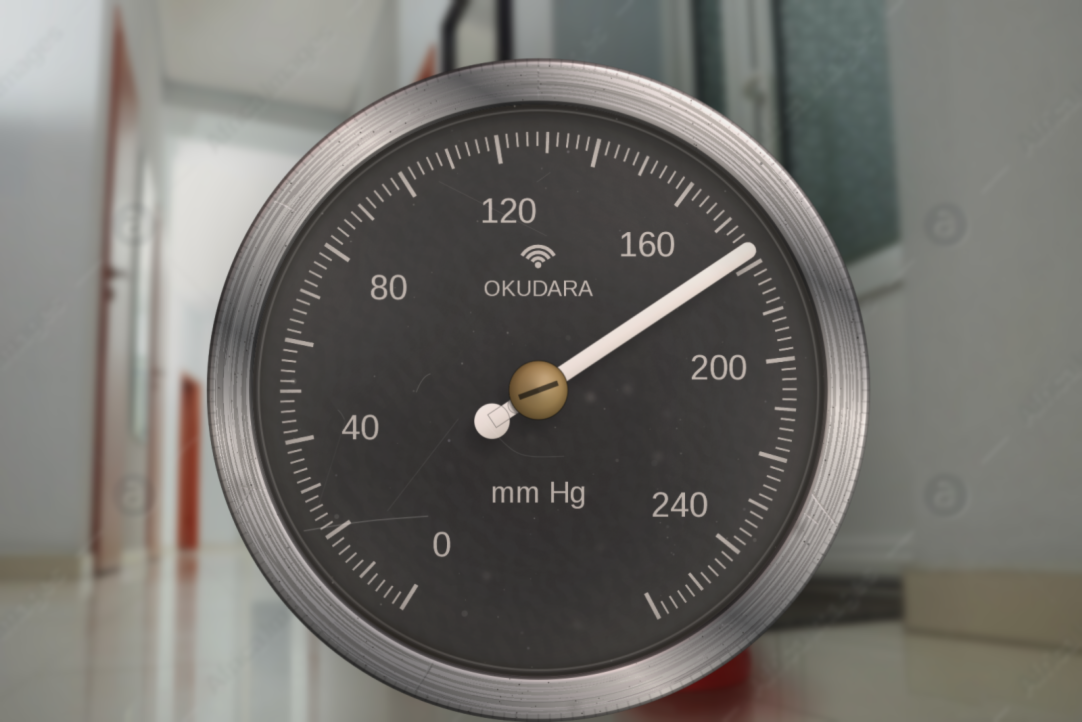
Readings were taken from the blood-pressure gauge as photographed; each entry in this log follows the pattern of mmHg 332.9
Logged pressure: mmHg 177
